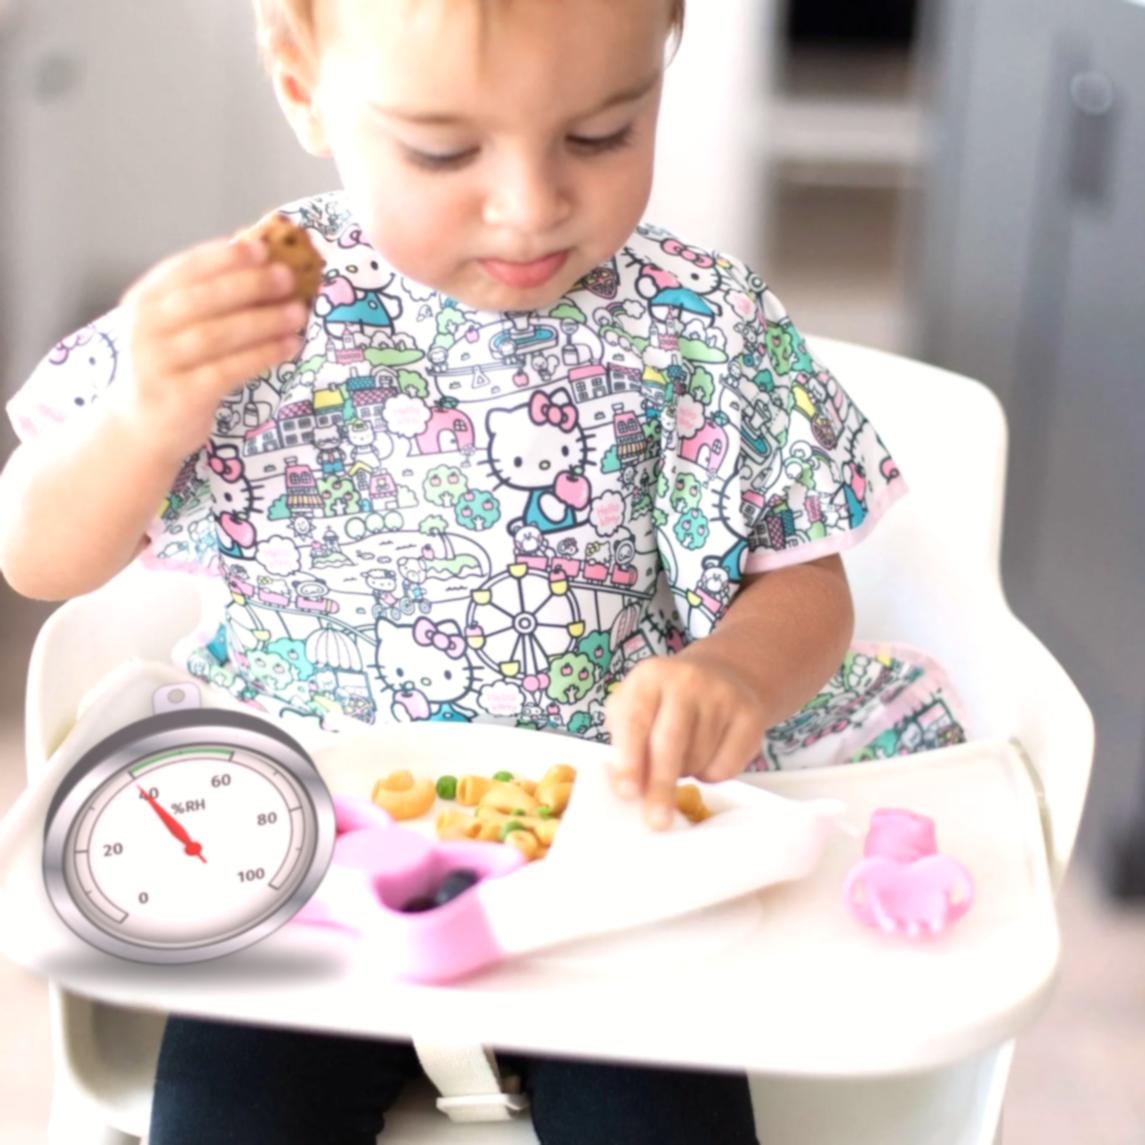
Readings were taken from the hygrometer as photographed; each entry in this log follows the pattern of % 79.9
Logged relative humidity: % 40
